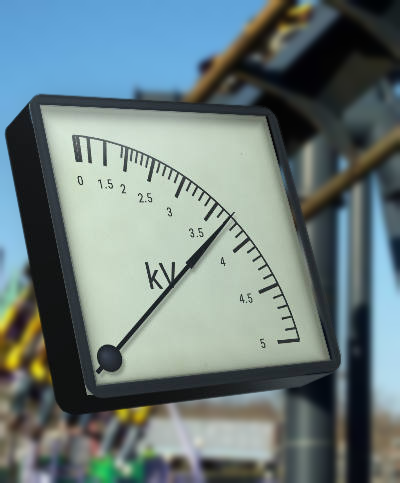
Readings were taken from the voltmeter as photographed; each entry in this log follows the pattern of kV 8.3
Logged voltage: kV 3.7
